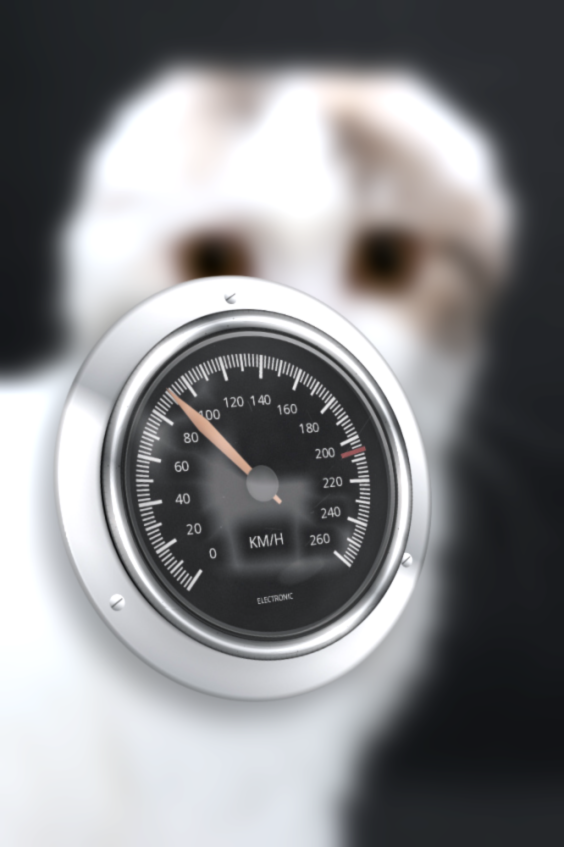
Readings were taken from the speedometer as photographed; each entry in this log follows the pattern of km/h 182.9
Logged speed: km/h 90
